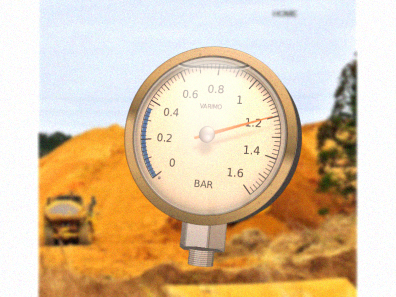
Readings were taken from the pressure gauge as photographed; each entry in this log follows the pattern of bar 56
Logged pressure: bar 1.2
